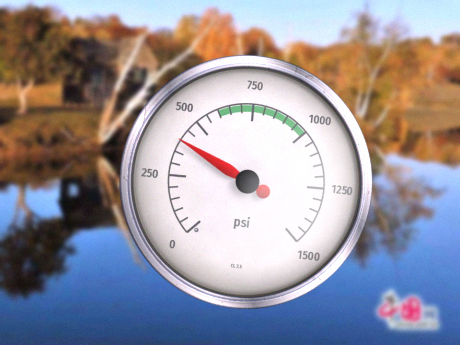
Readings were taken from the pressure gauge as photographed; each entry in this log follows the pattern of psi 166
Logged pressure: psi 400
